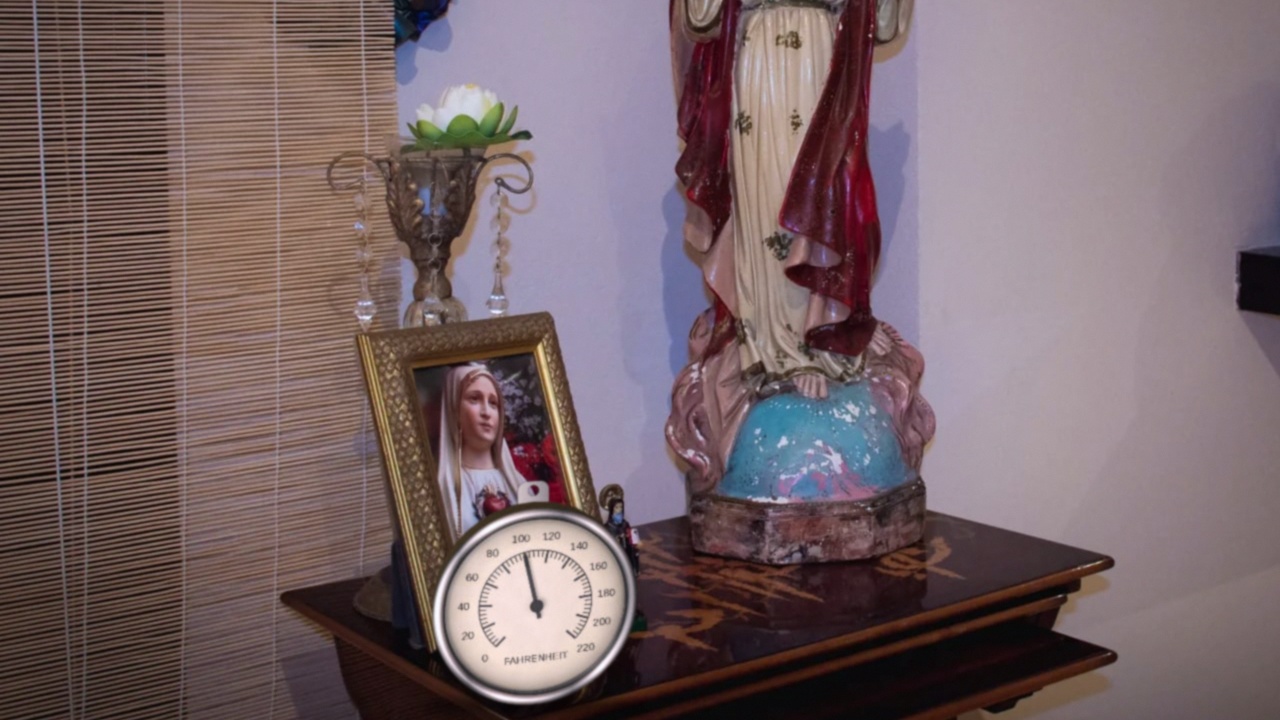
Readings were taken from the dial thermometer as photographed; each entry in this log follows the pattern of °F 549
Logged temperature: °F 100
